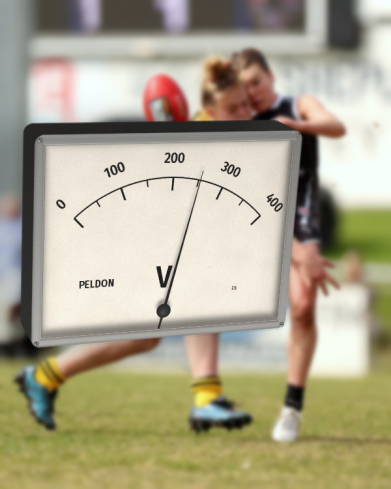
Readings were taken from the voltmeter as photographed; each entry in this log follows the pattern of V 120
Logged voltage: V 250
